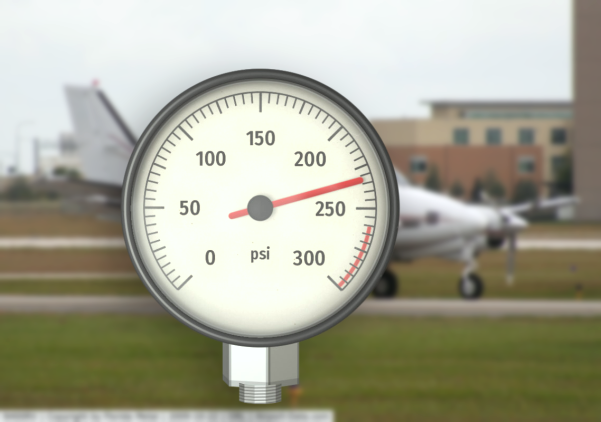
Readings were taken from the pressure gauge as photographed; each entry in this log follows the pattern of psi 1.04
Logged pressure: psi 232.5
